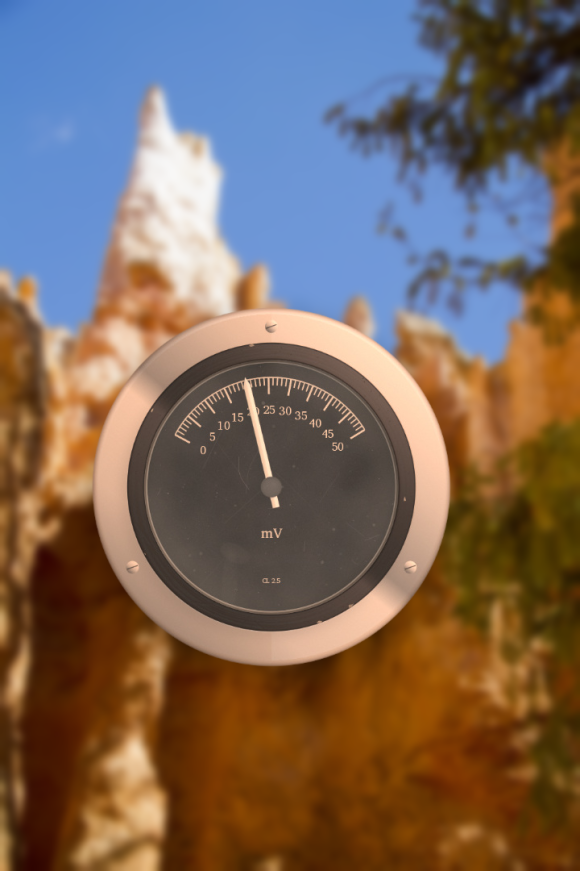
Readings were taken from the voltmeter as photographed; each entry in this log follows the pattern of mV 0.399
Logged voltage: mV 20
